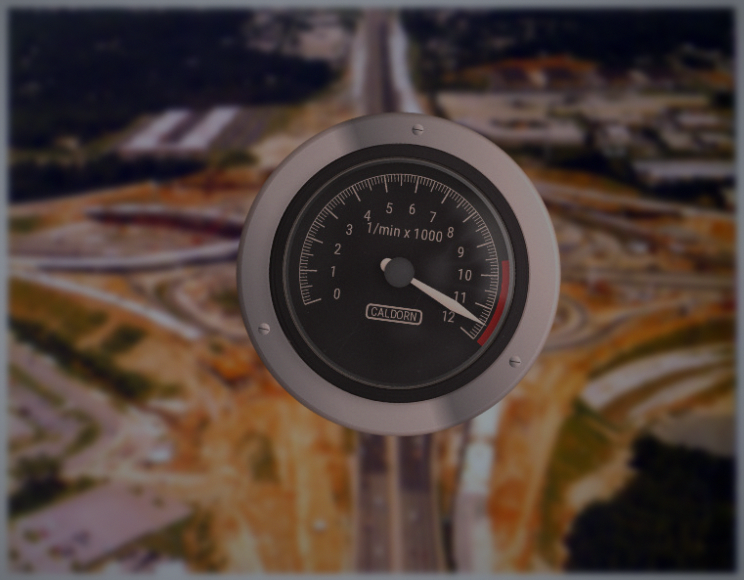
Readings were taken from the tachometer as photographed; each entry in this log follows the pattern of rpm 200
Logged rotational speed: rpm 11500
